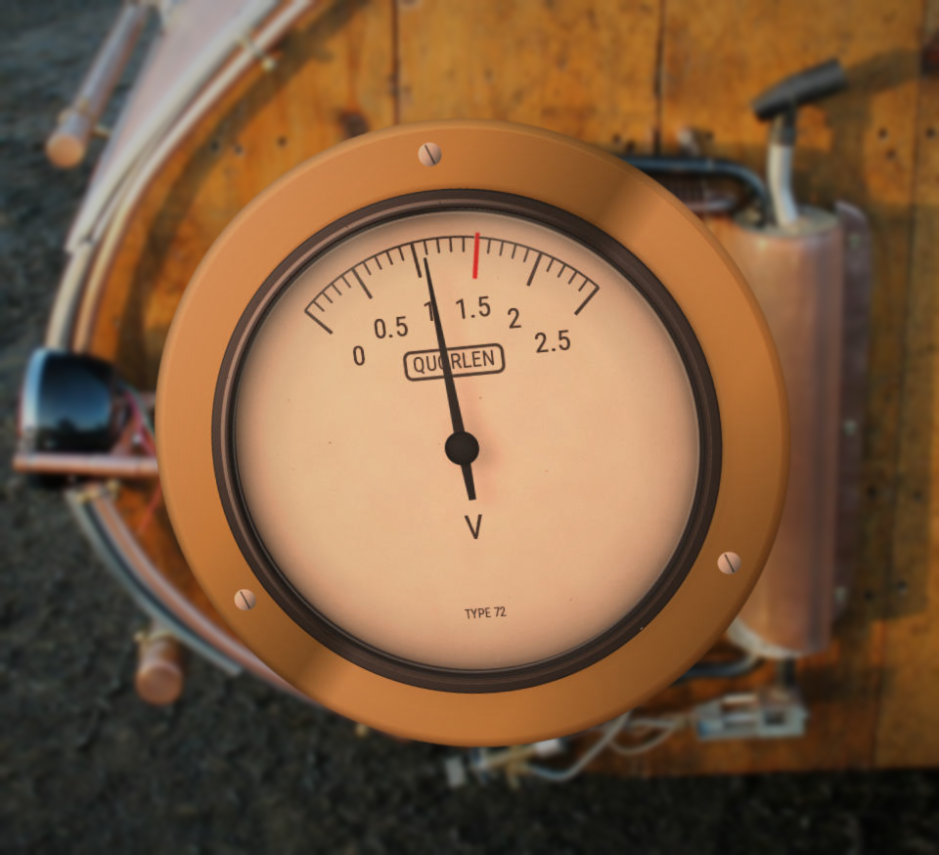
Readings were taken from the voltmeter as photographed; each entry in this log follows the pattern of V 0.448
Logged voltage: V 1.1
